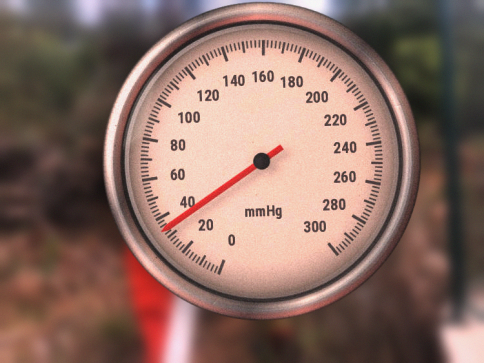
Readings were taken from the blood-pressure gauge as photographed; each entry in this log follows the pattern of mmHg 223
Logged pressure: mmHg 34
